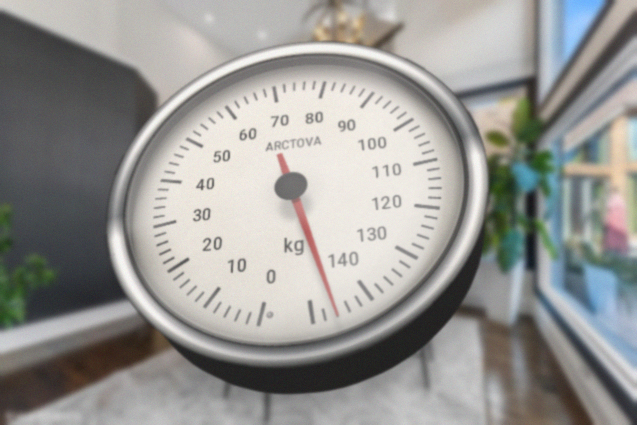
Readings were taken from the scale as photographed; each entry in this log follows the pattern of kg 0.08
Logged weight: kg 146
